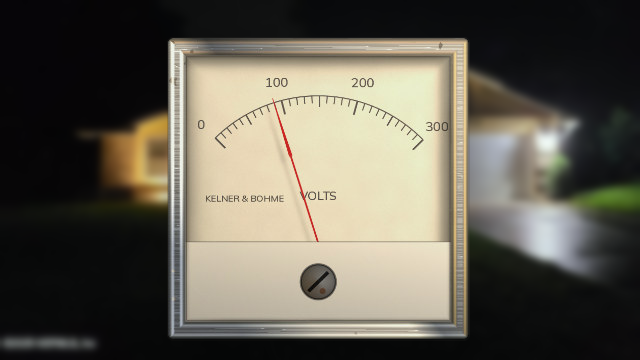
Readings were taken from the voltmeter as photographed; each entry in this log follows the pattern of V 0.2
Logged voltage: V 90
